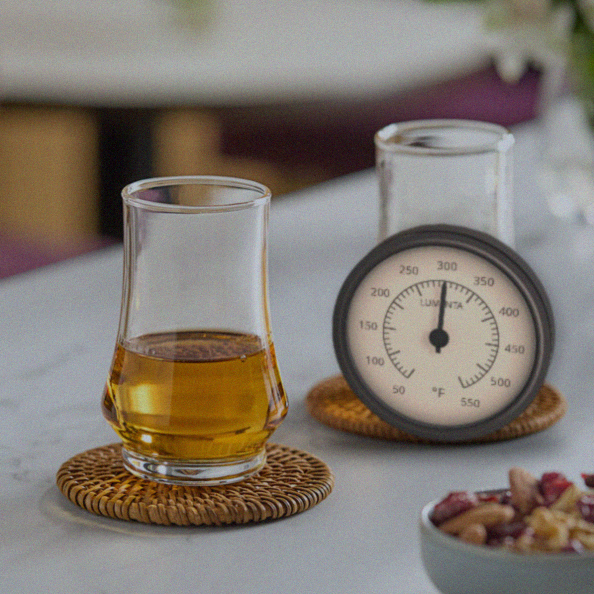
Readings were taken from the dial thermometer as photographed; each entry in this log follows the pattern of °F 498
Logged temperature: °F 300
